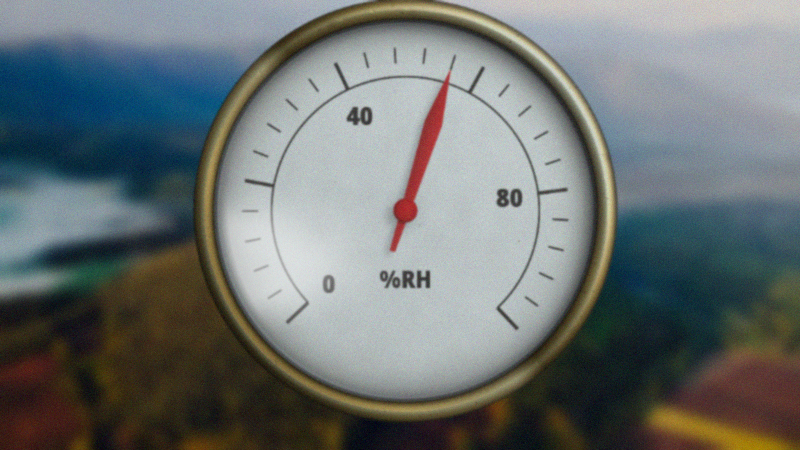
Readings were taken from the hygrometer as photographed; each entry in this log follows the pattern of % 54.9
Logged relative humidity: % 56
